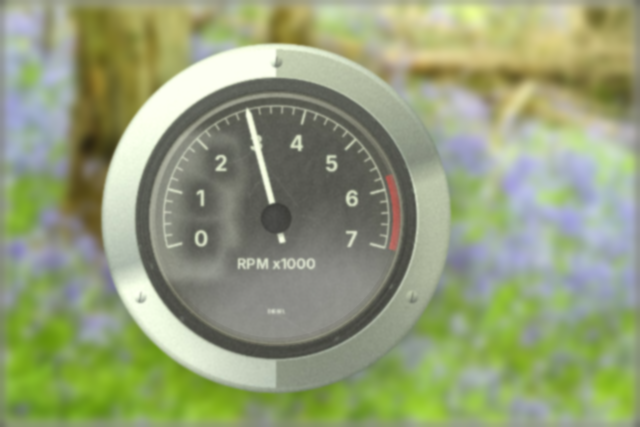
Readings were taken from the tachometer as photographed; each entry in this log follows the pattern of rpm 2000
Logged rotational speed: rpm 3000
